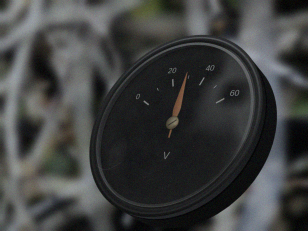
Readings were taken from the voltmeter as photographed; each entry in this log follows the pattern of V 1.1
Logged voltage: V 30
